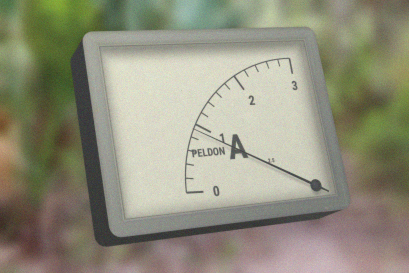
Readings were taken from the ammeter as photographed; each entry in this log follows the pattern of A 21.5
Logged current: A 0.9
